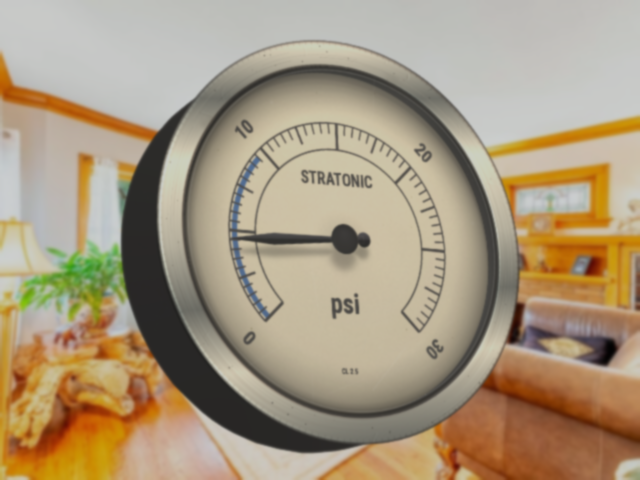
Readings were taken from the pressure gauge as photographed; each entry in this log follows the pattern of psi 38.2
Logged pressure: psi 4.5
